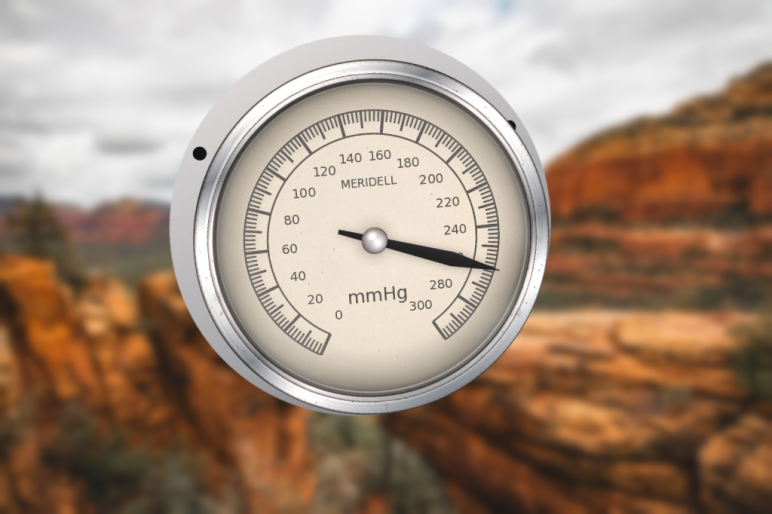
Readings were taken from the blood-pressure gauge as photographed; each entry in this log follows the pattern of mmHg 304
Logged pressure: mmHg 260
